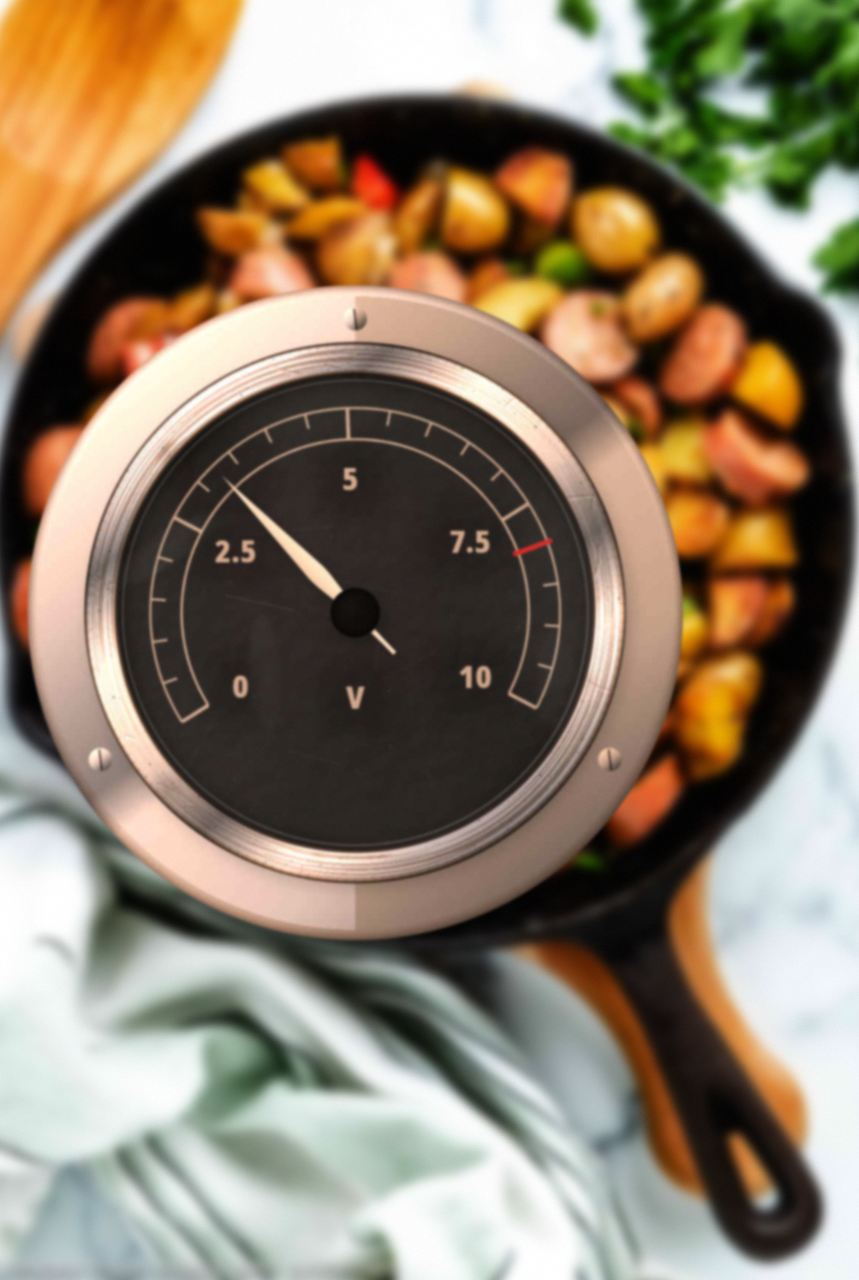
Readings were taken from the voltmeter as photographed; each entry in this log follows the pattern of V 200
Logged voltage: V 3.25
